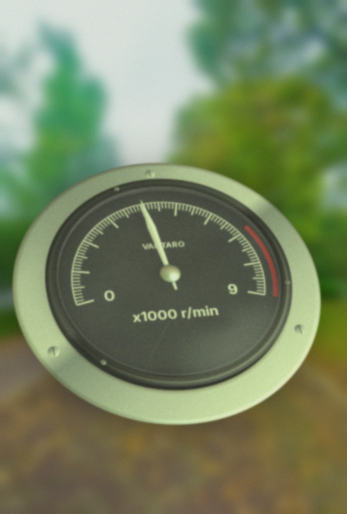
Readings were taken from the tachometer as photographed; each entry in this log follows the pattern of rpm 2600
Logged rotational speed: rpm 4000
